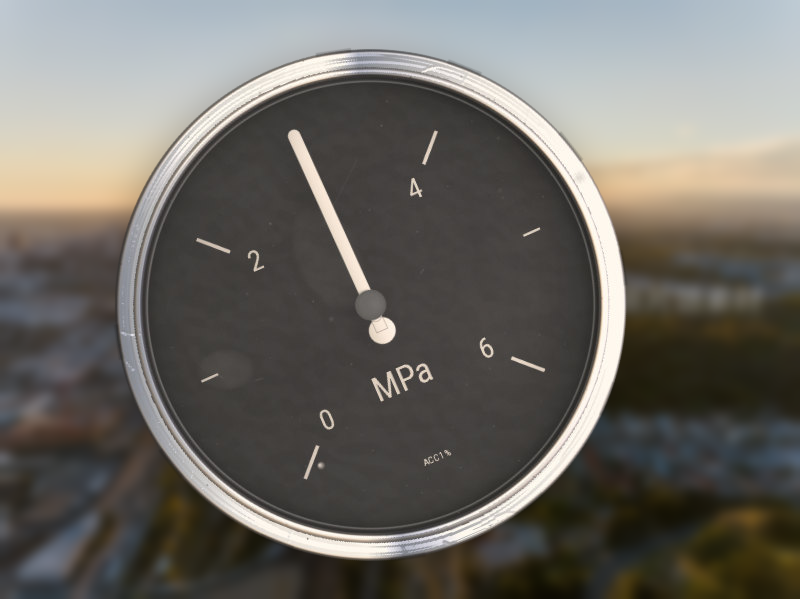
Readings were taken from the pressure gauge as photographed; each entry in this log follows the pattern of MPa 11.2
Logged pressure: MPa 3
